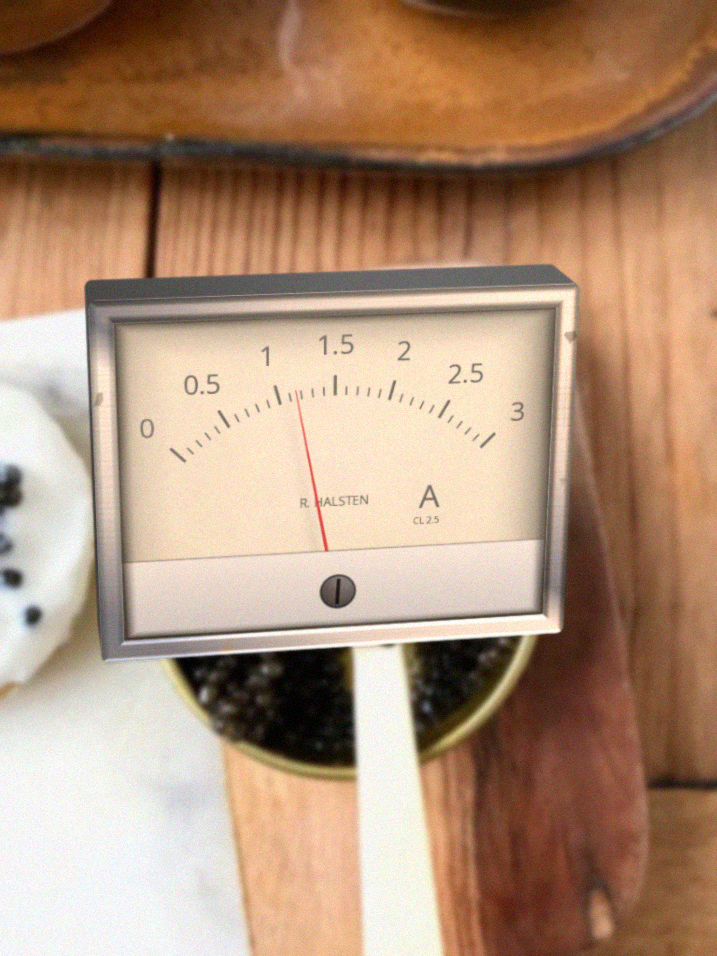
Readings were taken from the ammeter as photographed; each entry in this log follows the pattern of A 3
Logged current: A 1.15
